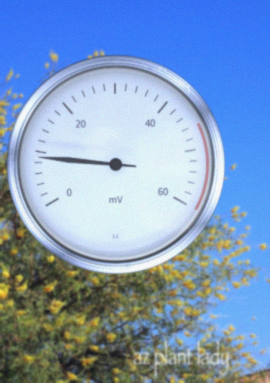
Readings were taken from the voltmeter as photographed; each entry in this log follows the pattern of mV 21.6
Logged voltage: mV 9
